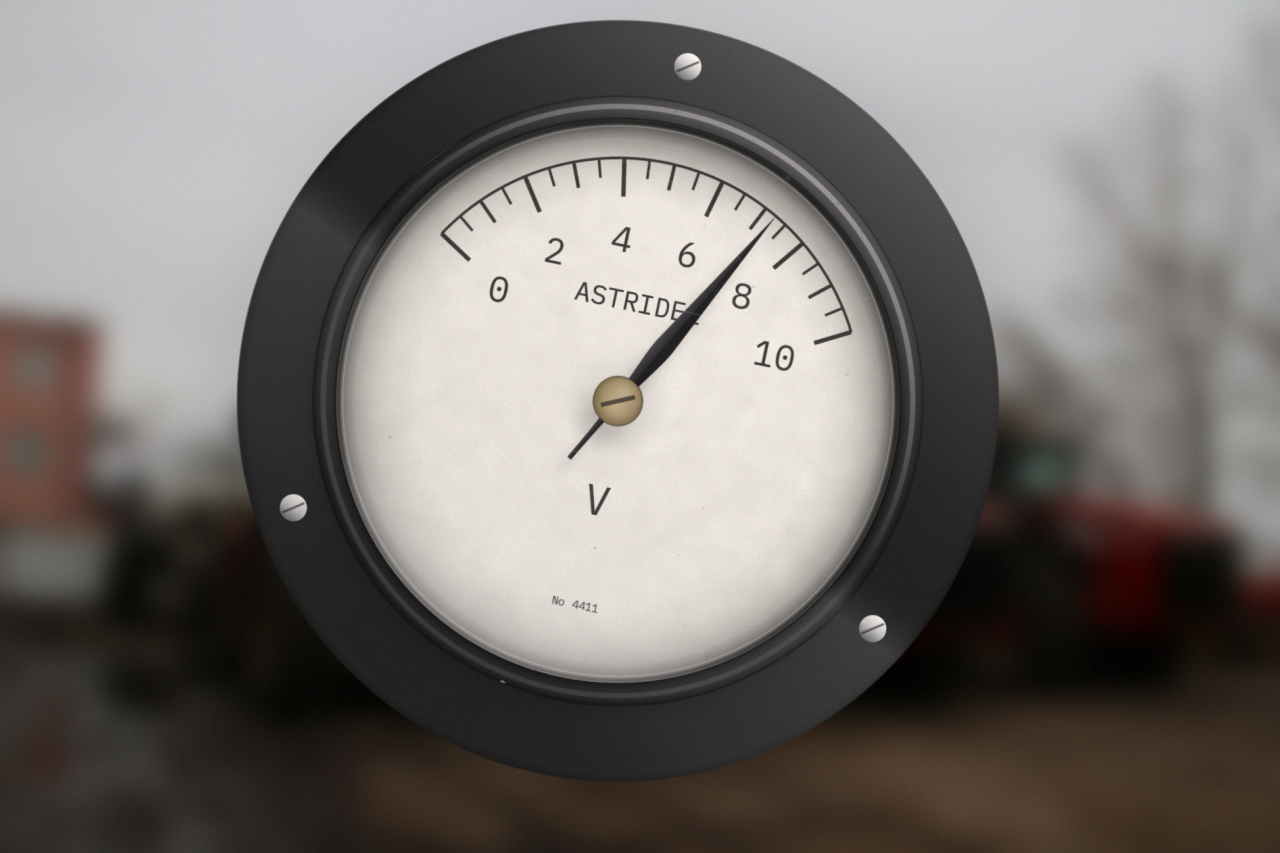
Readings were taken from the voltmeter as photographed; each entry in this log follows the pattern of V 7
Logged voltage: V 7.25
